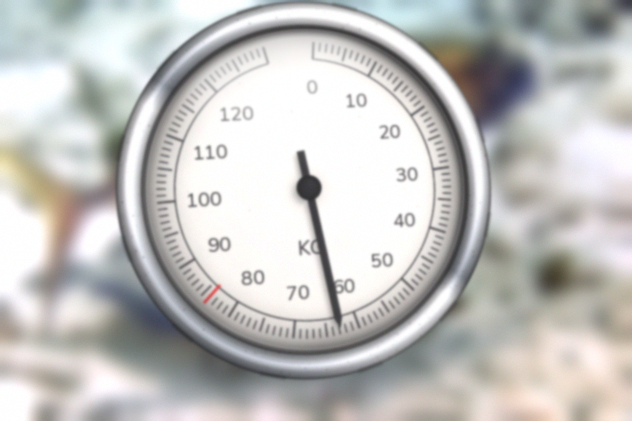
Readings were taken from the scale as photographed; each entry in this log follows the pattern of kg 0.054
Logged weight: kg 63
